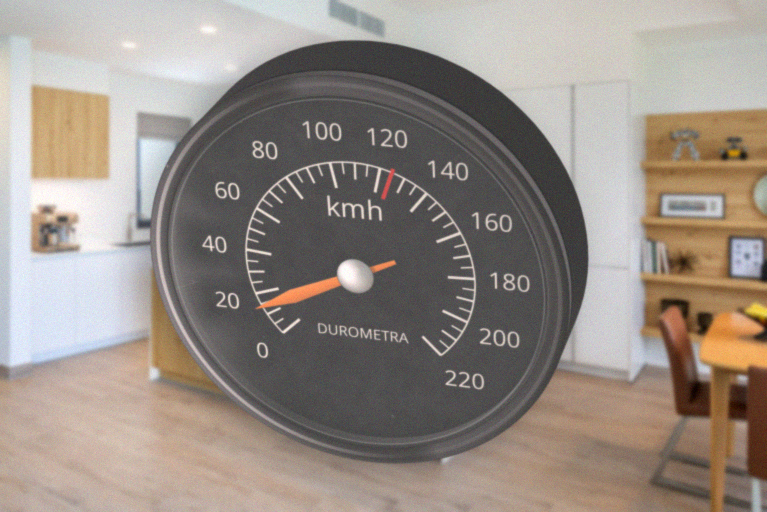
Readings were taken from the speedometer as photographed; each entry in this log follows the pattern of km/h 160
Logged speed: km/h 15
